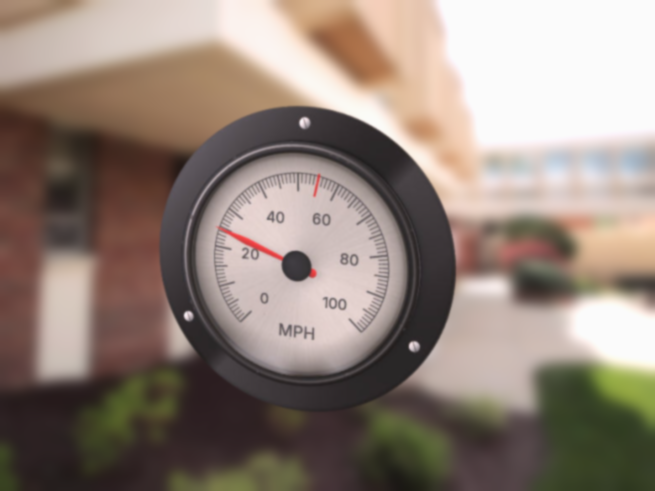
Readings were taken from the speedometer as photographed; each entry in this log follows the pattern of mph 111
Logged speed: mph 25
